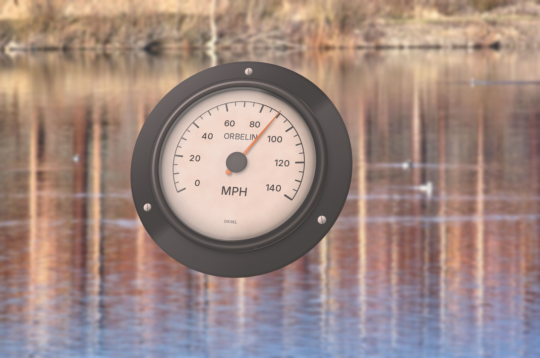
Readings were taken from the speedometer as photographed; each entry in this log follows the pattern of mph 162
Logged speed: mph 90
